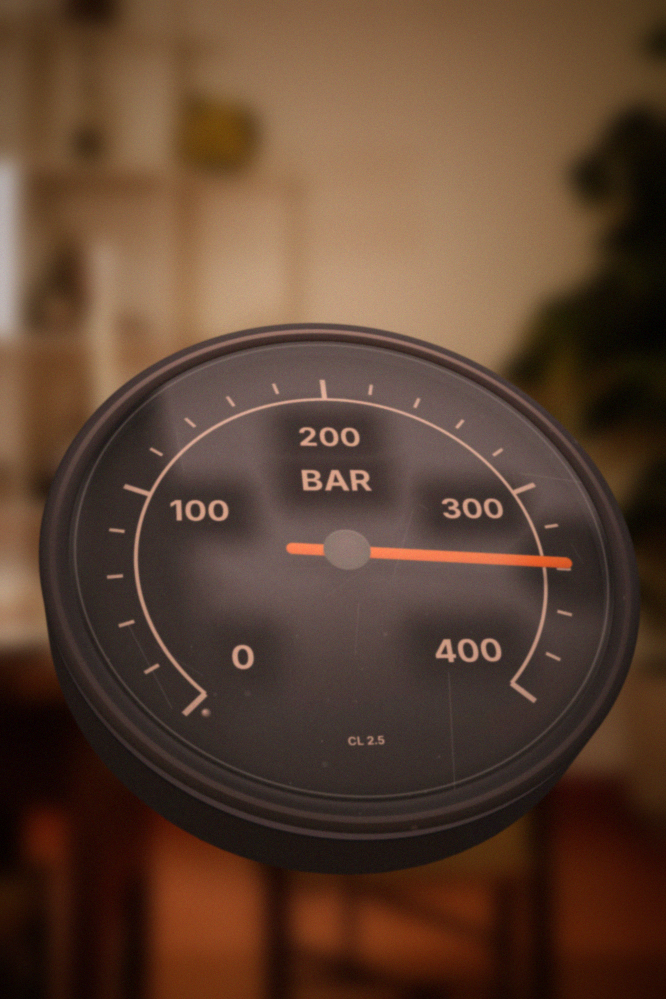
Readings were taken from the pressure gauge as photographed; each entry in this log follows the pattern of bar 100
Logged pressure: bar 340
